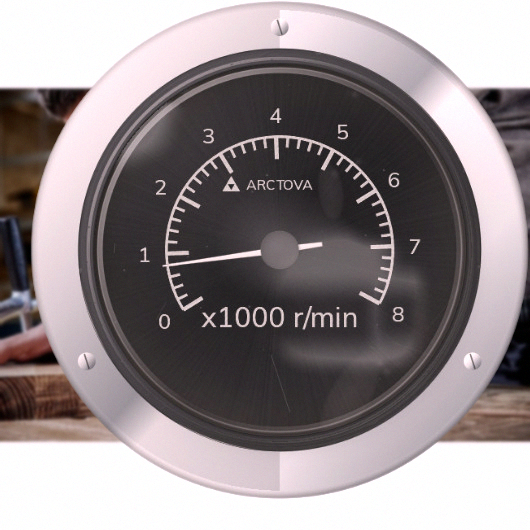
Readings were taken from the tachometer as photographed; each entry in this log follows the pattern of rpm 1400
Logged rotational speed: rpm 800
